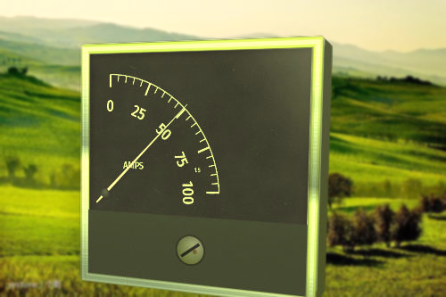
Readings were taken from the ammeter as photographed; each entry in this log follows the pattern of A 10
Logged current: A 50
